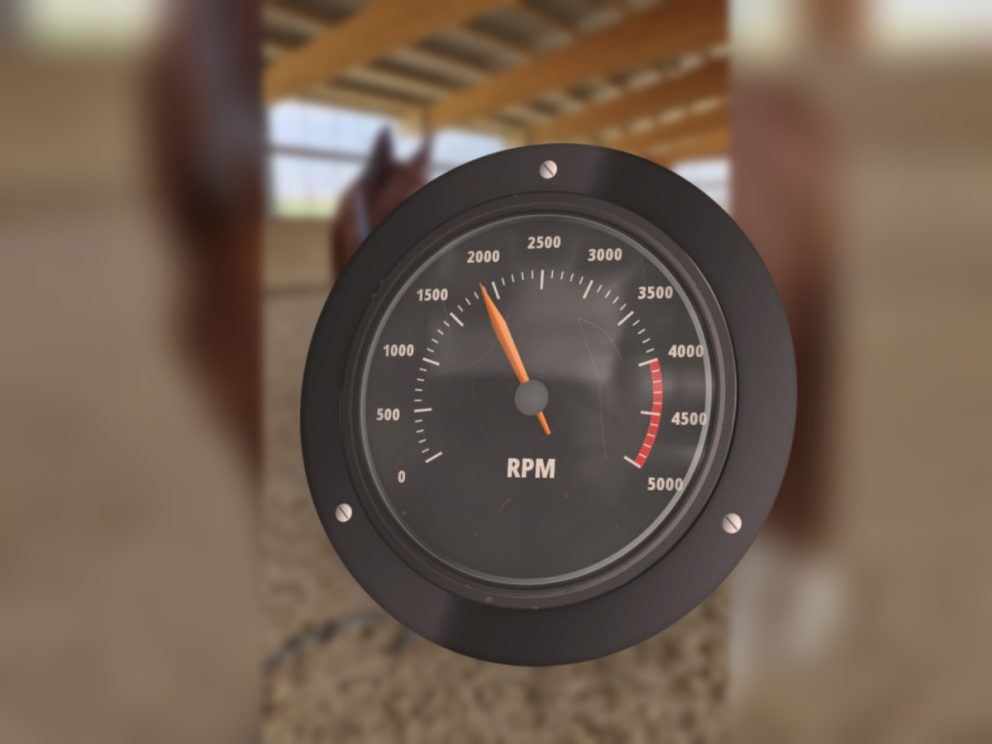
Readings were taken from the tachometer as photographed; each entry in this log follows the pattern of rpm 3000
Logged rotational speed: rpm 1900
